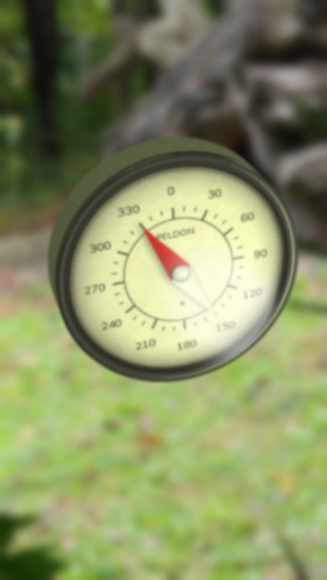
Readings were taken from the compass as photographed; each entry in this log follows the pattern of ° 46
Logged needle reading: ° 330
